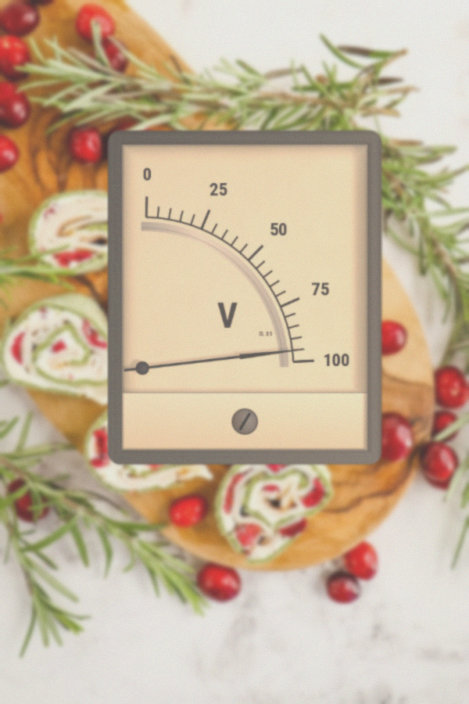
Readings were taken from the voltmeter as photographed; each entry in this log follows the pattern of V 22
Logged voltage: V 95
